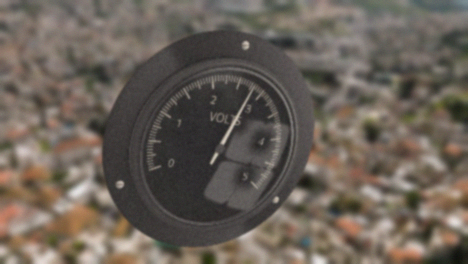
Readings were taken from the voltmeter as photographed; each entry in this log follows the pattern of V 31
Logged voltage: V 2.75
